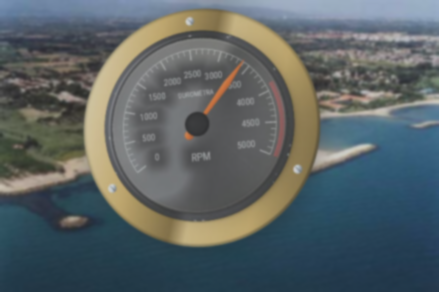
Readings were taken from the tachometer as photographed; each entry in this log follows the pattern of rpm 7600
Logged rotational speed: rpm 3400
